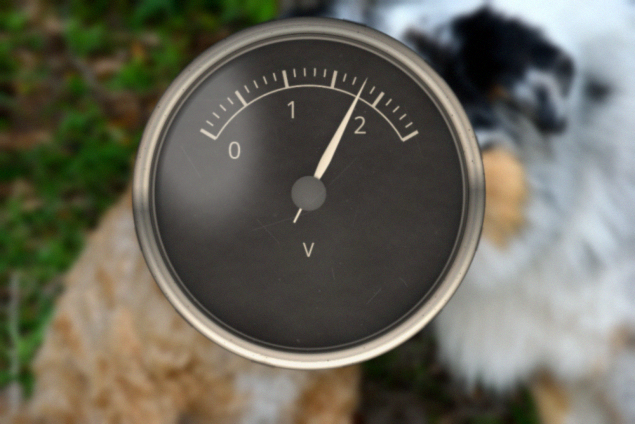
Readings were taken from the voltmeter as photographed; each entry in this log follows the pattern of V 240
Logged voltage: V 1.8
